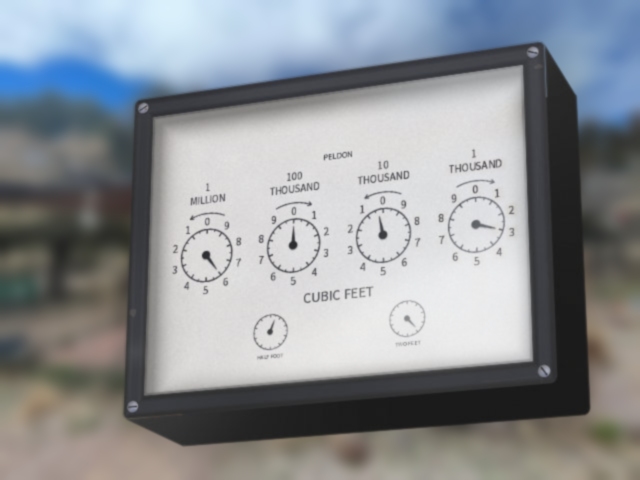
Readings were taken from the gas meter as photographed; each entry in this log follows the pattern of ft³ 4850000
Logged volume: ft³ 600300
